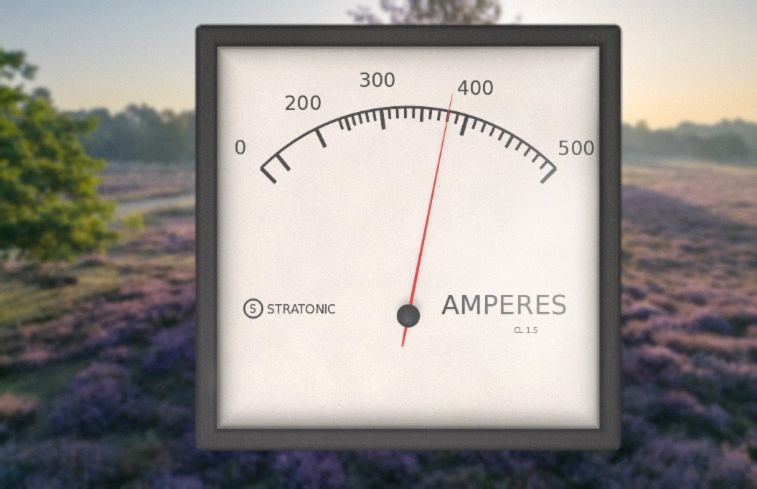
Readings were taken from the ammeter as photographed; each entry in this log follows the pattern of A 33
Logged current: A 380
